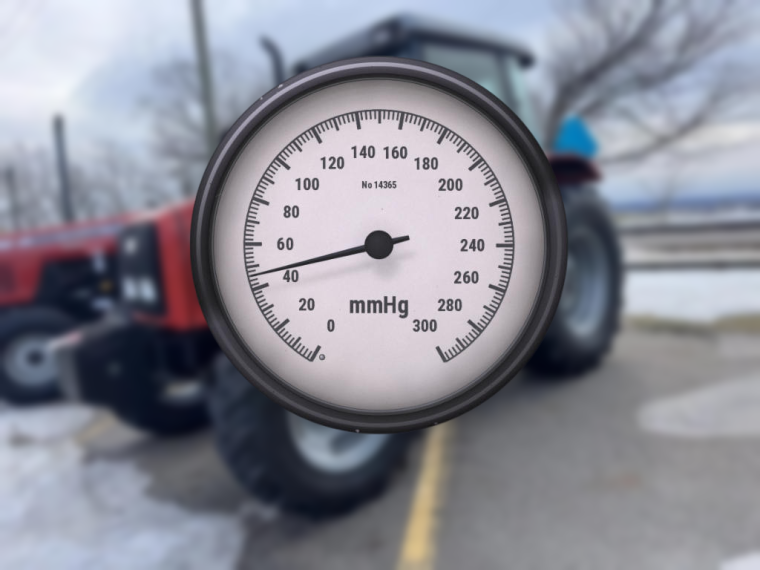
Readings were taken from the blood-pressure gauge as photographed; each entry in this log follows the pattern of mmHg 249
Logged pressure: mmHg 46
